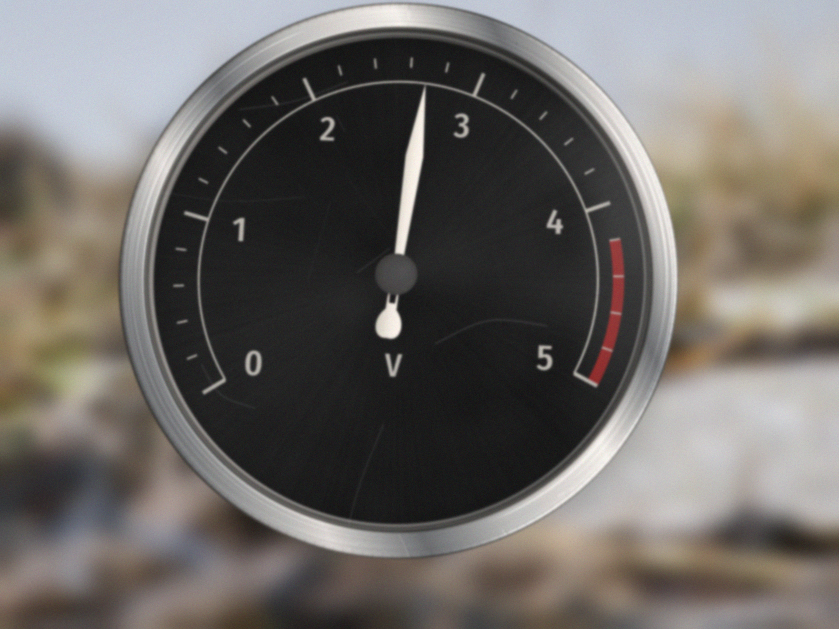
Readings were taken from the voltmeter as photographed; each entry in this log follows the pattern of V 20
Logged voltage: V 2.7
